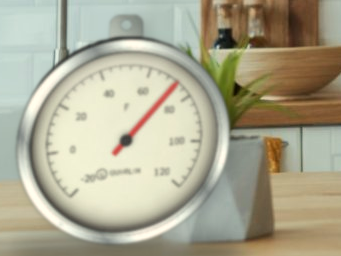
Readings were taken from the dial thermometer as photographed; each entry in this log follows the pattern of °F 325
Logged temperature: °F 72
